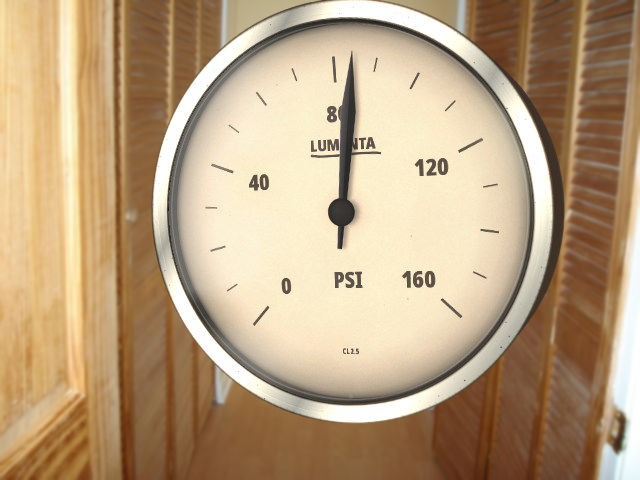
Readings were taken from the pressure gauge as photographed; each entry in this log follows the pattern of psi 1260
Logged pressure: psi 85
